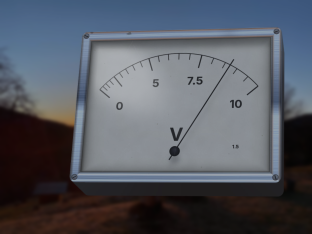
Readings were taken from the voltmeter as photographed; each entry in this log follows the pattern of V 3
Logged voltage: V 8.75
